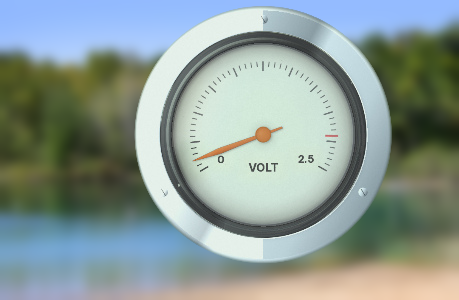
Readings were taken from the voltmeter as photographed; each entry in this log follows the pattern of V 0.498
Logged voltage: V 0.1
